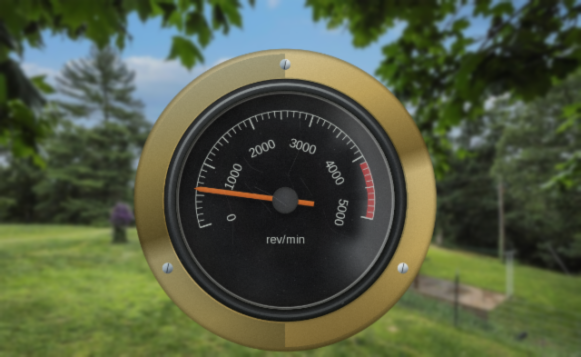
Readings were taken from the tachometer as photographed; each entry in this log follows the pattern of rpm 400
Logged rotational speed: rpm 600
